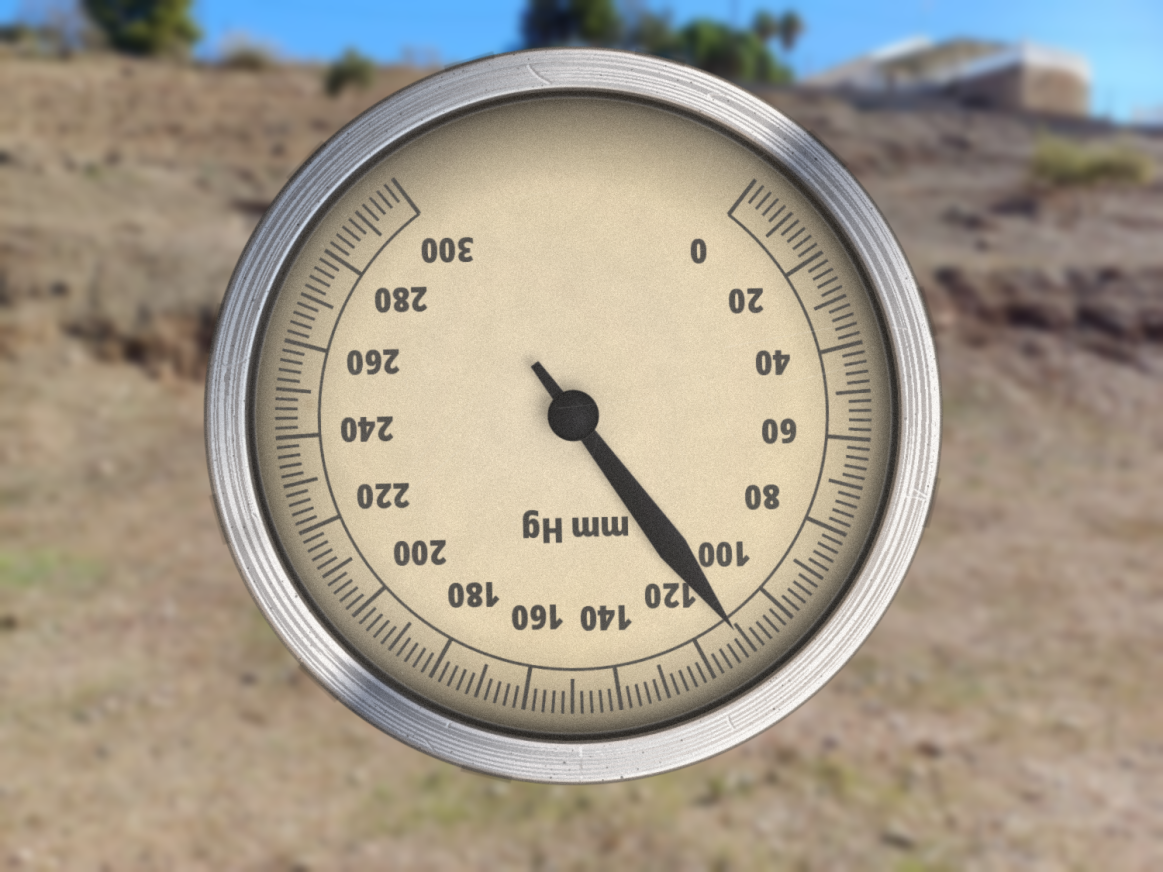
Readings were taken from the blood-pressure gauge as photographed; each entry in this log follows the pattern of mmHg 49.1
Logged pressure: mmHg 111
